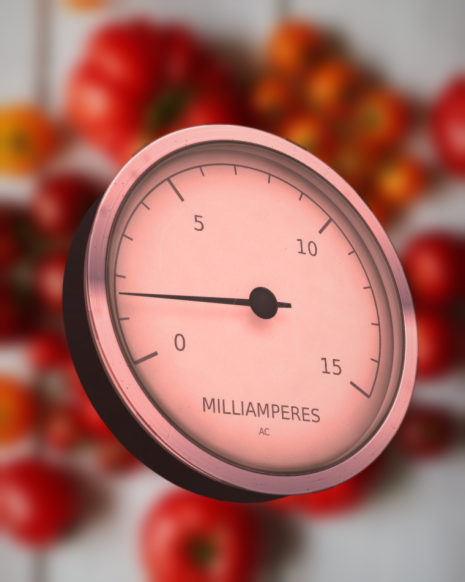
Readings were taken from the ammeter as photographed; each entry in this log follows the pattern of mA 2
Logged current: mA 1.5
